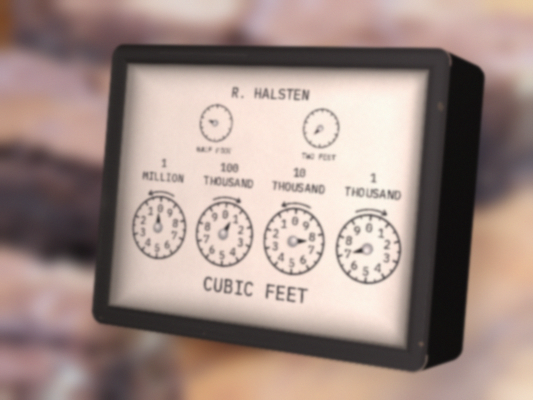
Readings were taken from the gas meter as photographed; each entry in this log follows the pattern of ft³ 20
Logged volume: ft³ 7700
